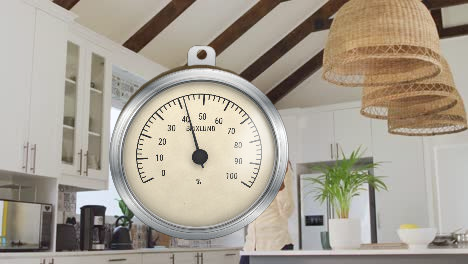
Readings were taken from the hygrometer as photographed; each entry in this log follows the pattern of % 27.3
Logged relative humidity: % 42
